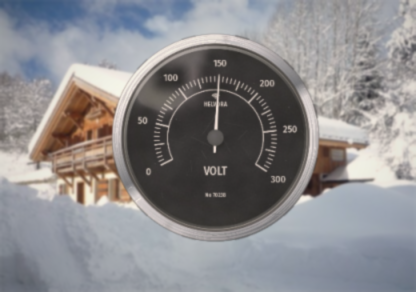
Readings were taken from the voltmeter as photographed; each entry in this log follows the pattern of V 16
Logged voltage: V 150
